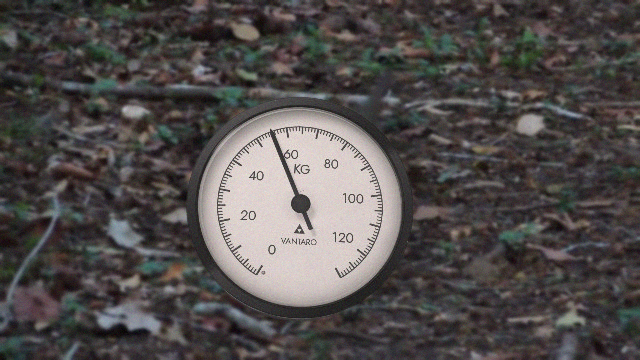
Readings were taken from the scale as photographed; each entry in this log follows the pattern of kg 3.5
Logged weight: kg 55
